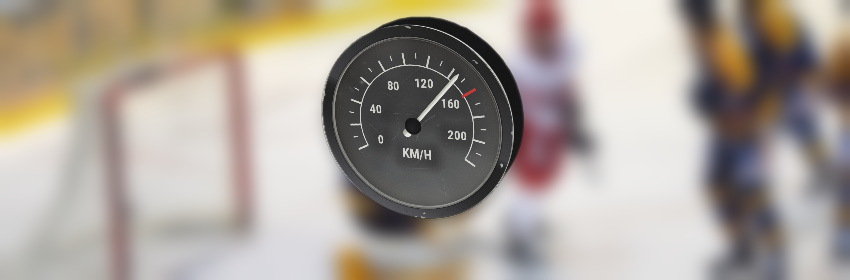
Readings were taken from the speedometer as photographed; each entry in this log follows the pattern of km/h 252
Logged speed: km/h 145
